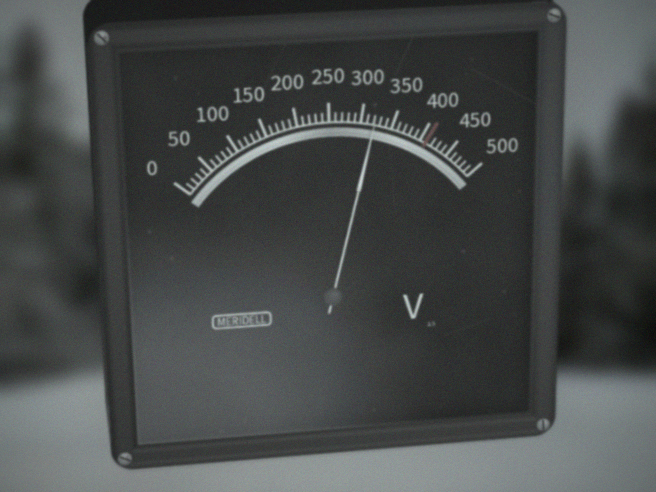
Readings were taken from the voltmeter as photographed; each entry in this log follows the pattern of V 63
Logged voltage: V 320
